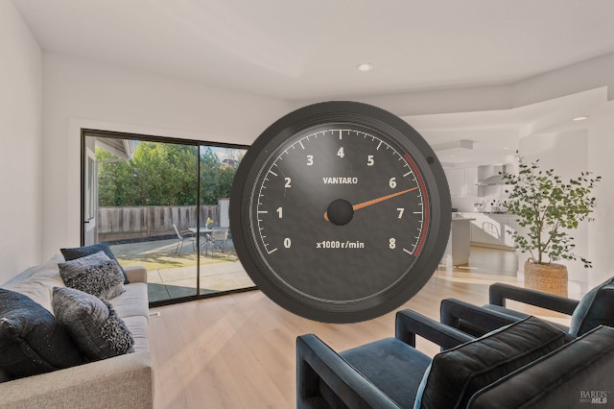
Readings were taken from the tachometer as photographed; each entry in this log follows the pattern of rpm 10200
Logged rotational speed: rpm 6400
